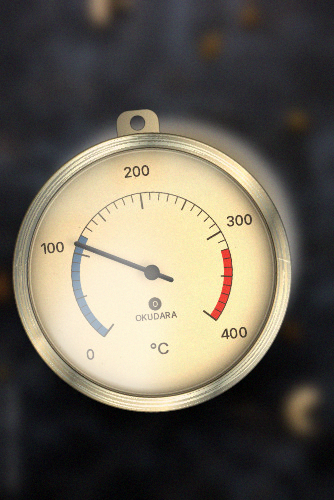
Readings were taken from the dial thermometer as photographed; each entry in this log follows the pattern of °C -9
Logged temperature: °C 110
